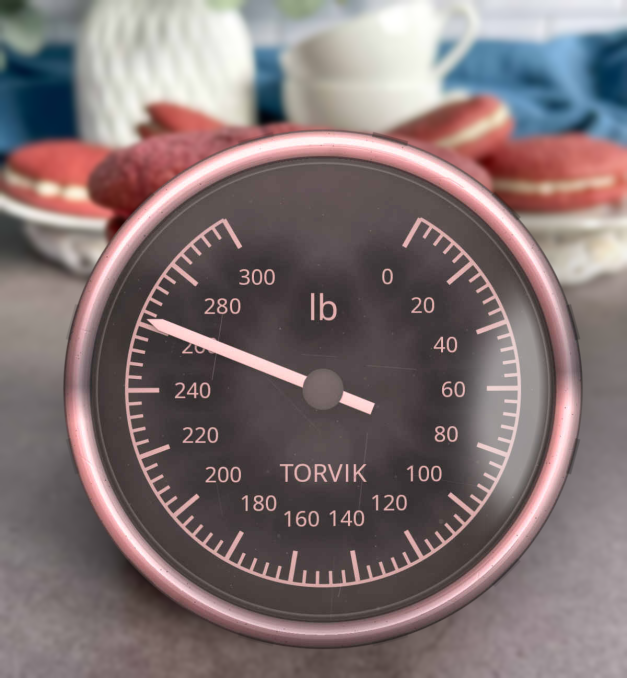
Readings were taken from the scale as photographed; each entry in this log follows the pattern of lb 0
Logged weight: lb 262
